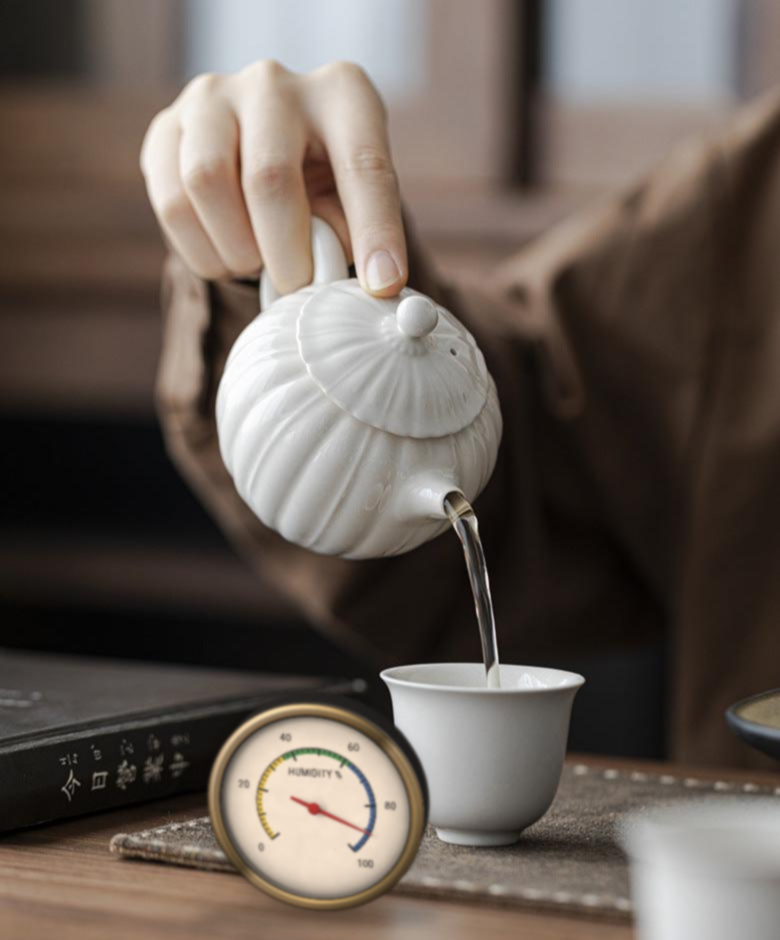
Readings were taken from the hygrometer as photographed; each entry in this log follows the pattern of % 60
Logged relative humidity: % 90
